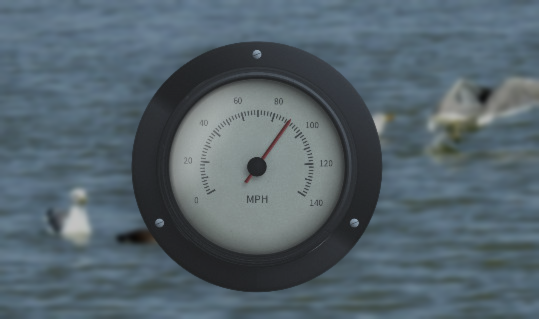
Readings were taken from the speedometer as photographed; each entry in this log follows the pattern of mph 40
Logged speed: mph 90
